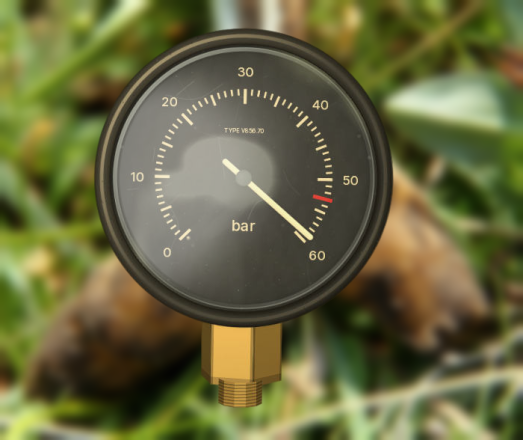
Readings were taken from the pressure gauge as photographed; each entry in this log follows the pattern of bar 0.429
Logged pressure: bar 59
